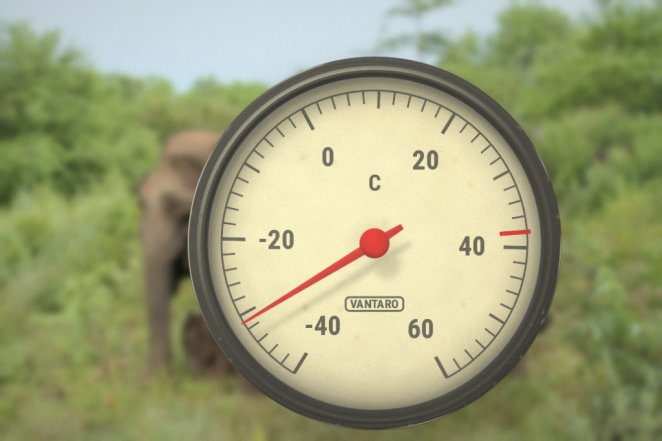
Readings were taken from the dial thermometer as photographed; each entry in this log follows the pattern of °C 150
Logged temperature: °C -31
